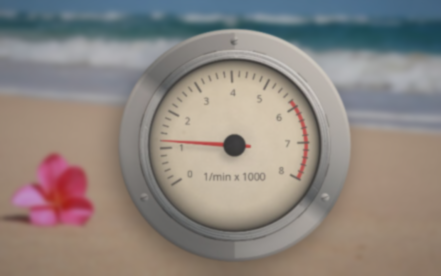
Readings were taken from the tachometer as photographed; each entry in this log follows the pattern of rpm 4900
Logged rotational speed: rpm 1200
